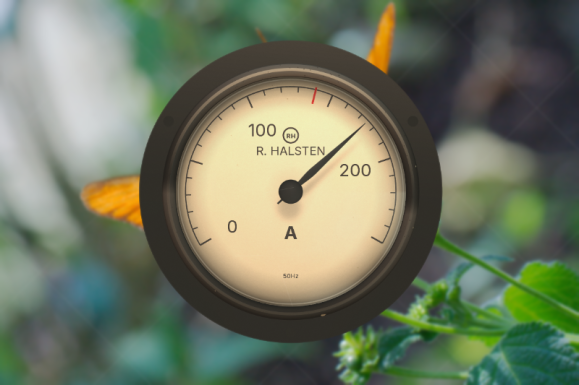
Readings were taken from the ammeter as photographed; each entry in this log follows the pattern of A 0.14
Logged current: A 175
